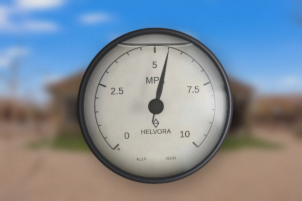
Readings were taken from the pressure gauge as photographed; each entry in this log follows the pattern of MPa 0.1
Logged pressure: MPa 5.5
